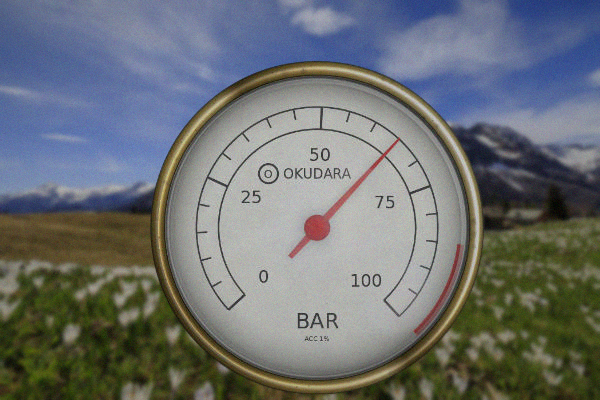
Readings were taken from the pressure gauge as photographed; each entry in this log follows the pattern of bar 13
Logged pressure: bar 65
